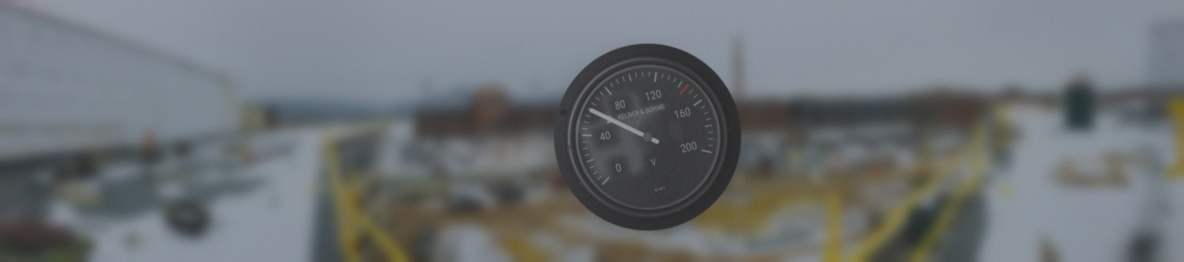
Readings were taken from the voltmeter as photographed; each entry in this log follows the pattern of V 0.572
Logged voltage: V 60
